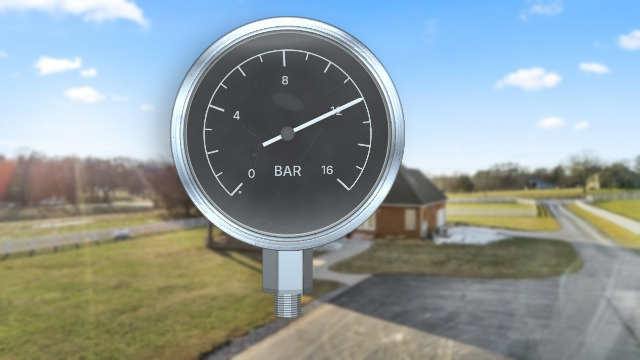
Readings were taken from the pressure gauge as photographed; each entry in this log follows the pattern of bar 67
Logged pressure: bar 12
